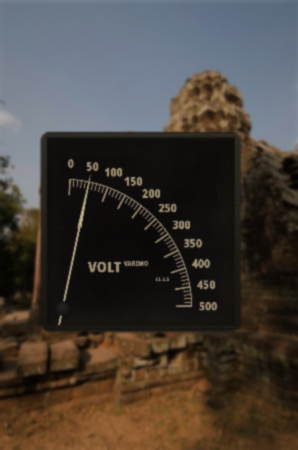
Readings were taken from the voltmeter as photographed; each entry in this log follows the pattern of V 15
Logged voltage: V 50
